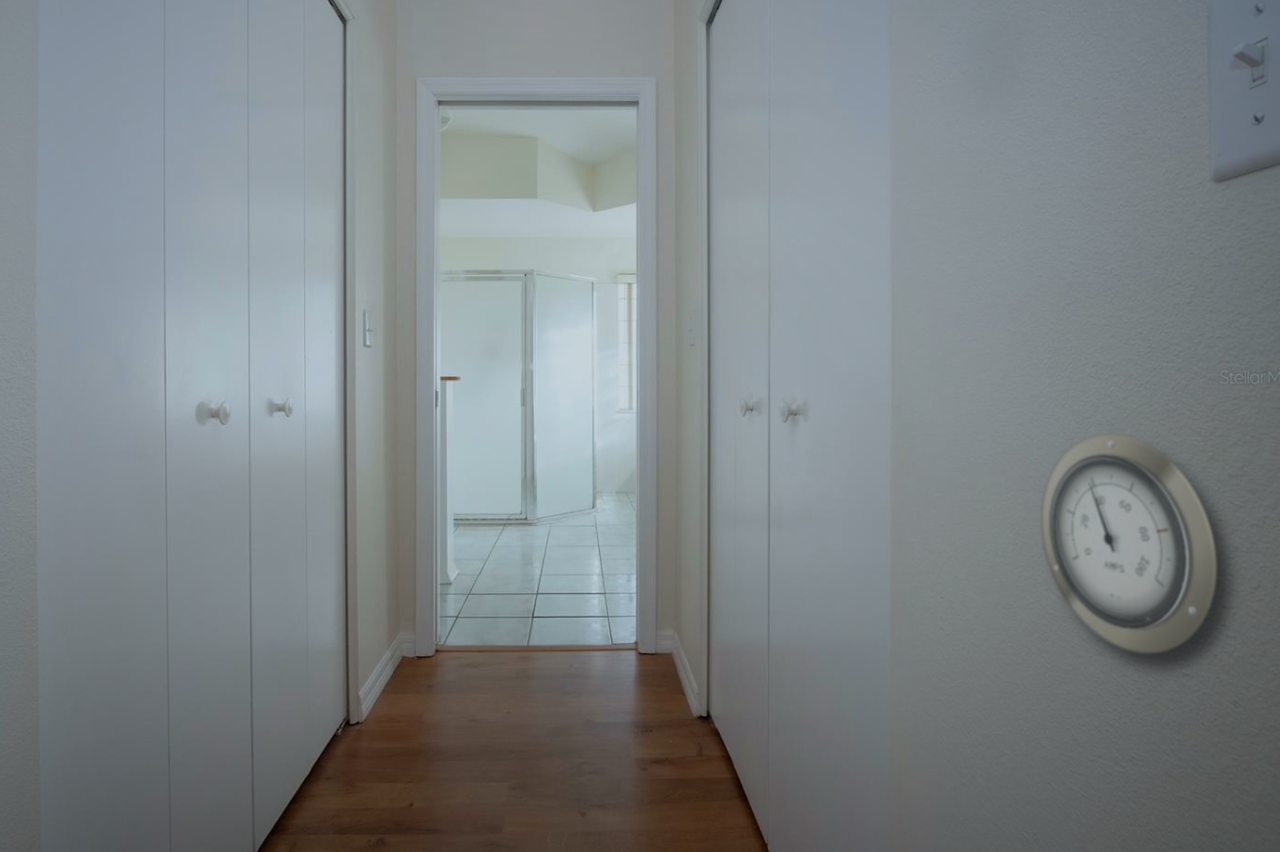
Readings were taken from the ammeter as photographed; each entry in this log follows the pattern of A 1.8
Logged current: A 40
